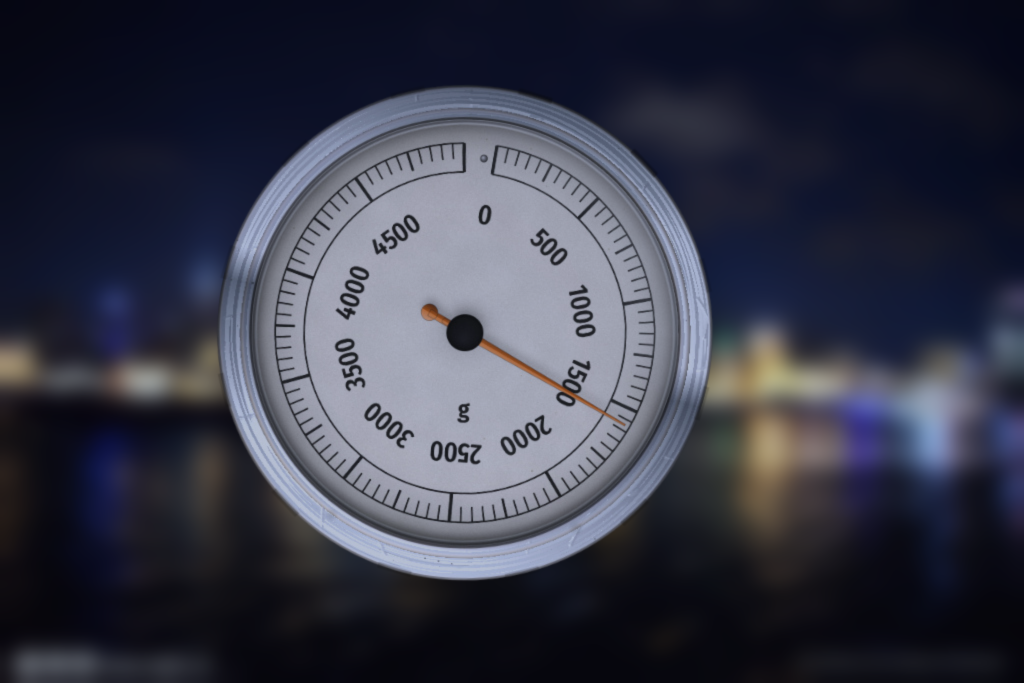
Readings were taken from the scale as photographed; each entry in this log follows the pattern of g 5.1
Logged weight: g 1575
